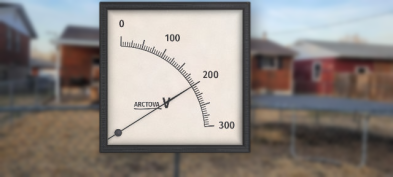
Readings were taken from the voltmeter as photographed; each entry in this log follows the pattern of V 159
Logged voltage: V 200
